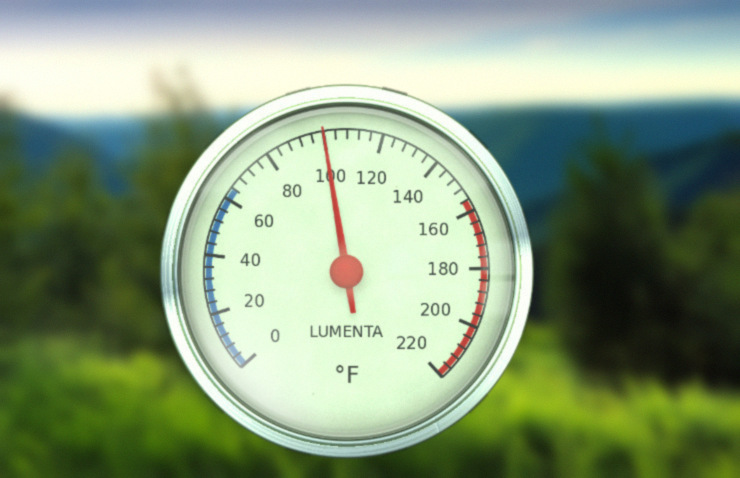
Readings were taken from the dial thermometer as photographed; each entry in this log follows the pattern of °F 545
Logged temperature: °F 100
